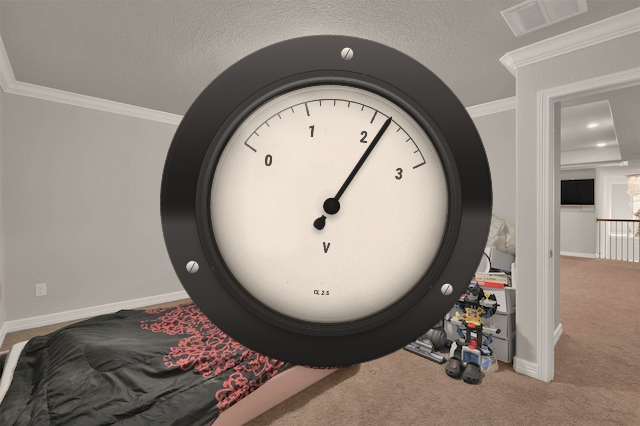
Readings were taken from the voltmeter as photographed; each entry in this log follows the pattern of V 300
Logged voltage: V 2.2
